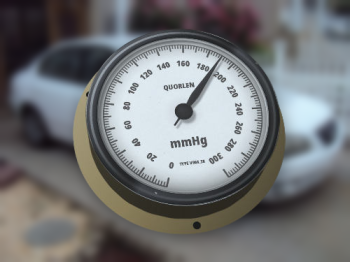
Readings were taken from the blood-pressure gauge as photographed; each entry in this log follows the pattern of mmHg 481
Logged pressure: mmHg 190
